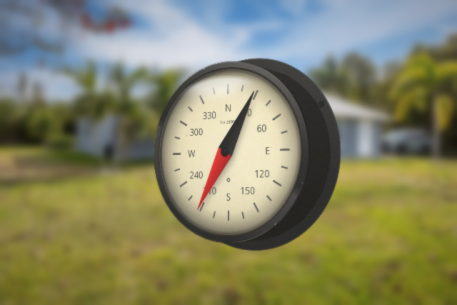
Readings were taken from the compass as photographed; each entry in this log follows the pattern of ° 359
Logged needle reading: ° 210
